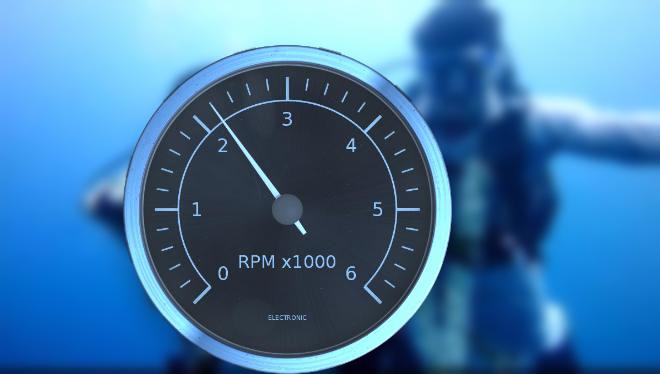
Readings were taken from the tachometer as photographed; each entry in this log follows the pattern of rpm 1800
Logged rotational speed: rpm 2200
